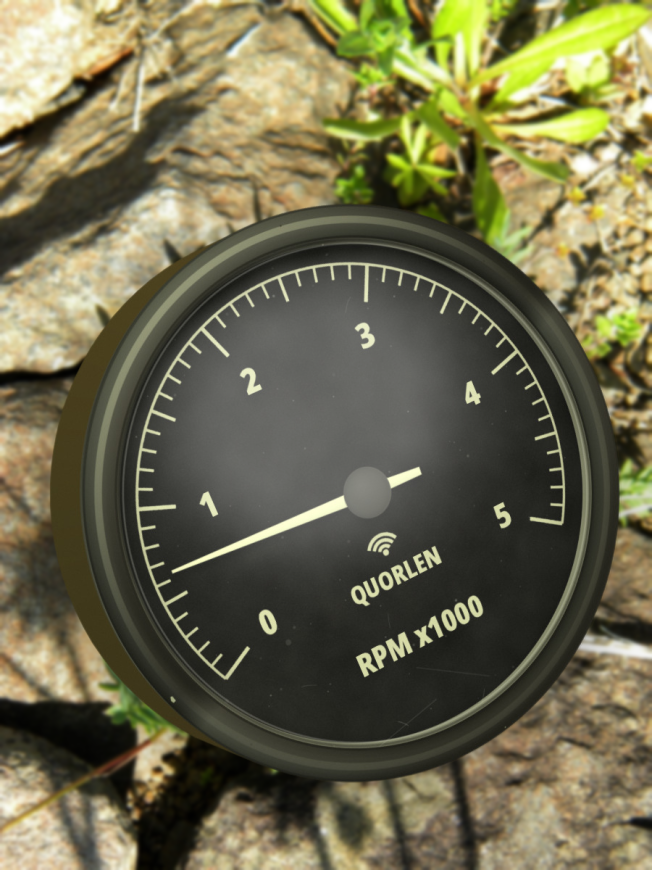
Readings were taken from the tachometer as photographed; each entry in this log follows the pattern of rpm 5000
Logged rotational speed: rpm 650
